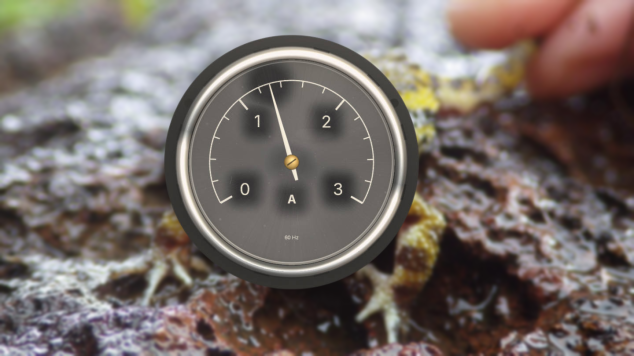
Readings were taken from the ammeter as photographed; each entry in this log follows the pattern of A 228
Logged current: A 1.3
